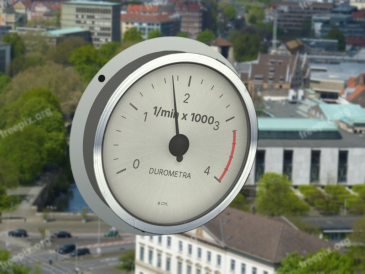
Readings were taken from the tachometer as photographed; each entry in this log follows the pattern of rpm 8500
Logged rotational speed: rpm 1700
